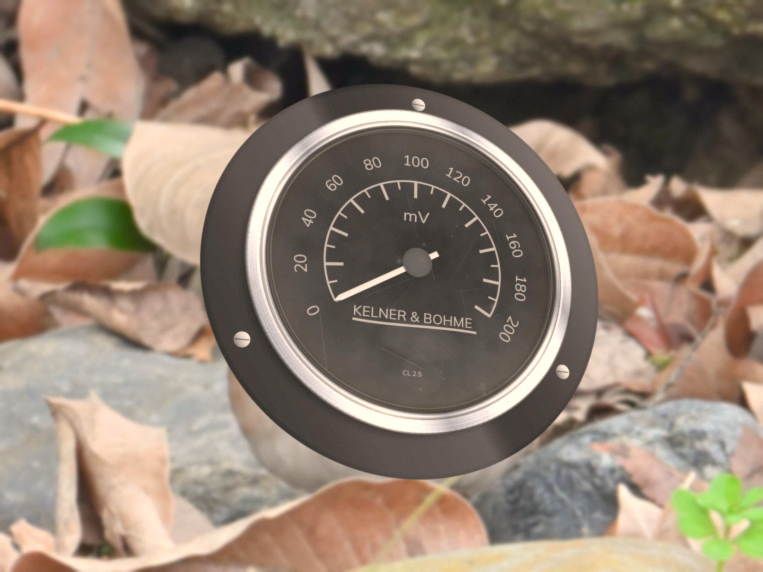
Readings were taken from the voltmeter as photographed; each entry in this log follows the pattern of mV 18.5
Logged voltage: mV 0
